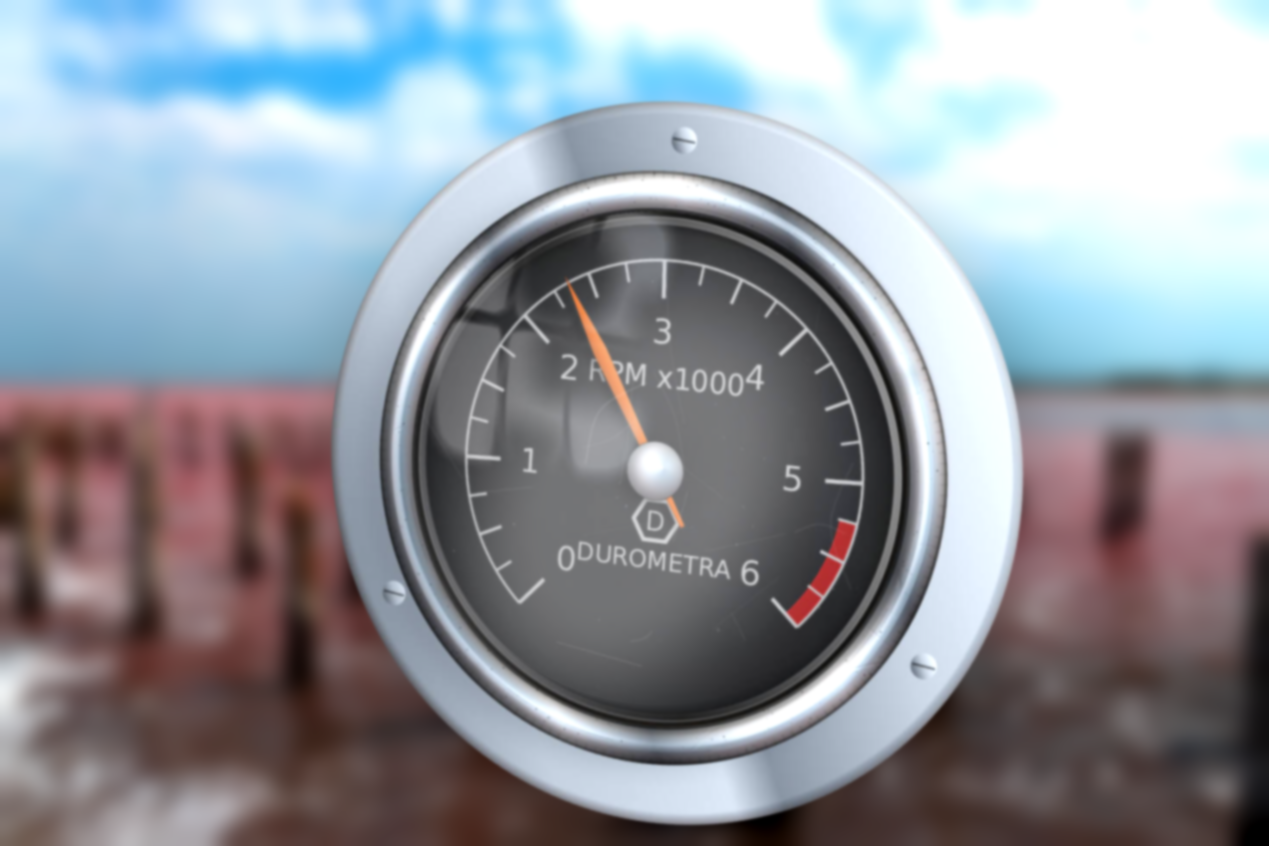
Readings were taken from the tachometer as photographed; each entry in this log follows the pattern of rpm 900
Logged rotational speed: rpm 2375
